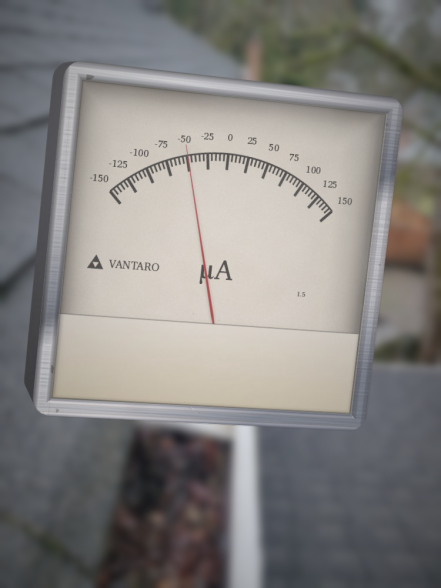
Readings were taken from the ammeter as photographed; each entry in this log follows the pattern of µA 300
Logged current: µA -50
